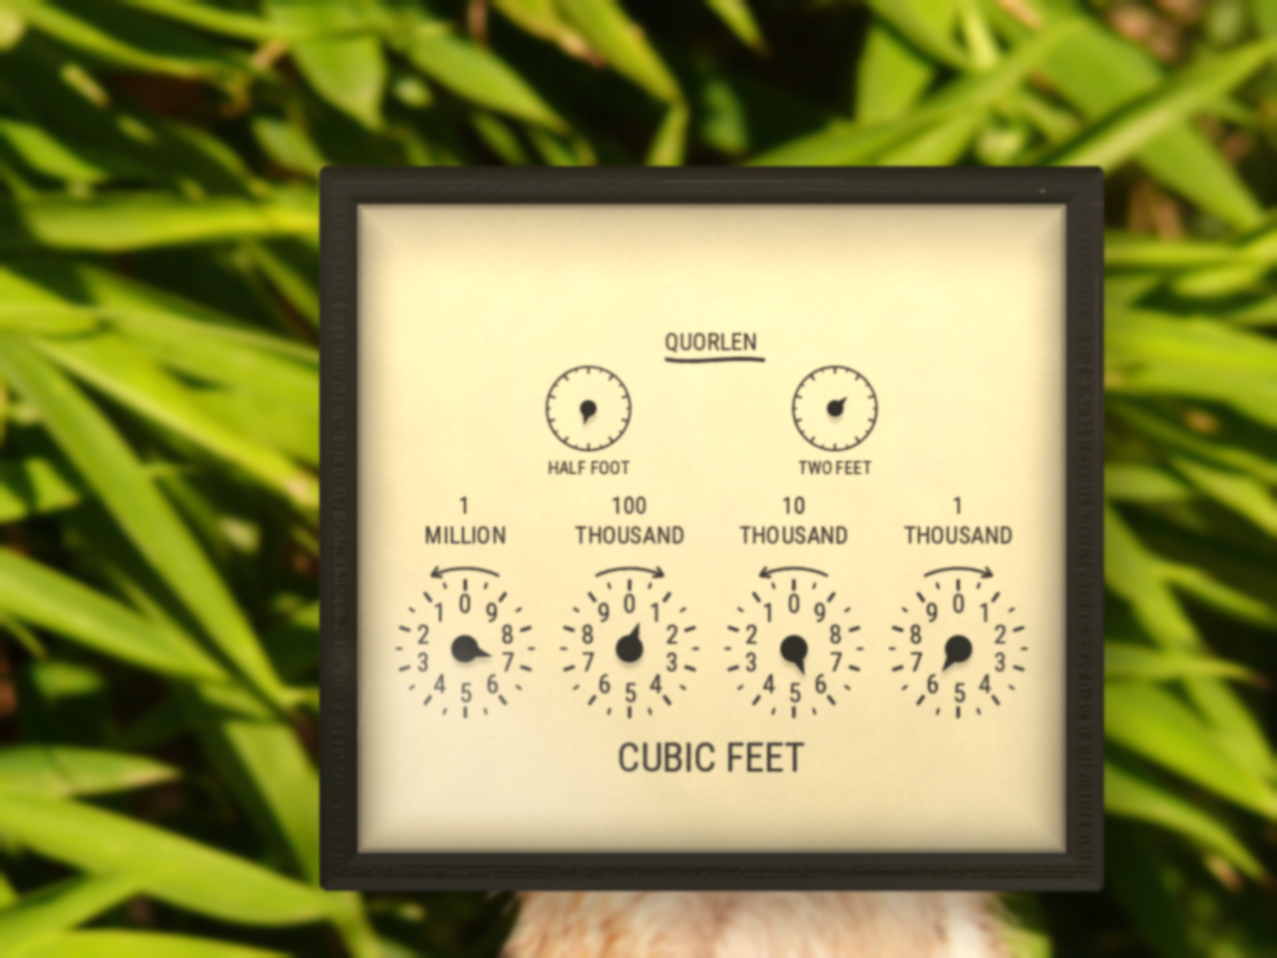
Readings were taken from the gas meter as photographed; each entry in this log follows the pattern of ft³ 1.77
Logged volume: ft³ 705600
